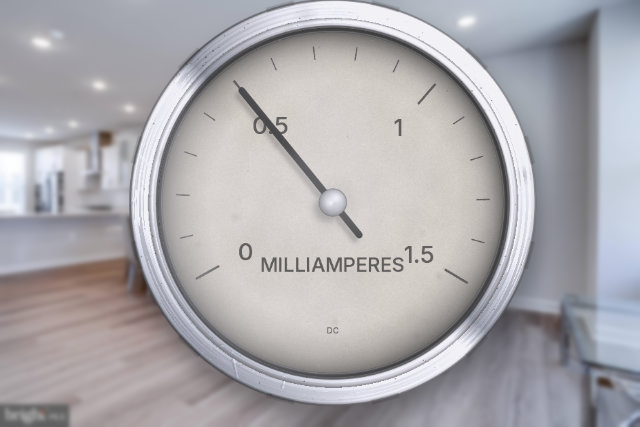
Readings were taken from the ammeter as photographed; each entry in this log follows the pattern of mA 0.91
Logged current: mA 0.5
